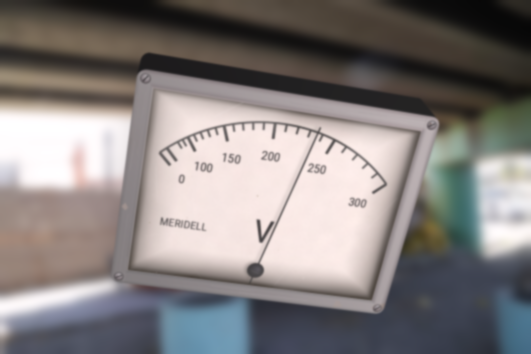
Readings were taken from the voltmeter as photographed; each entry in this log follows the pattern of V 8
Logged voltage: V 235
